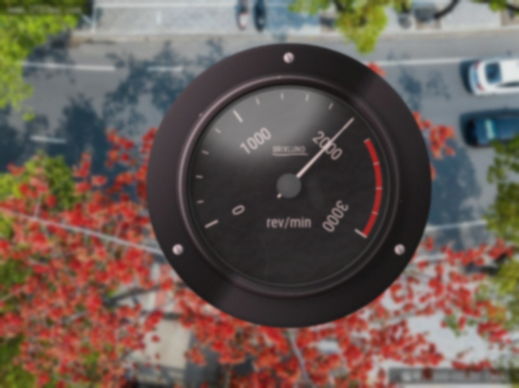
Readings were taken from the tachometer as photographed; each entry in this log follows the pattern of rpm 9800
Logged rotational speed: rpm 2000
